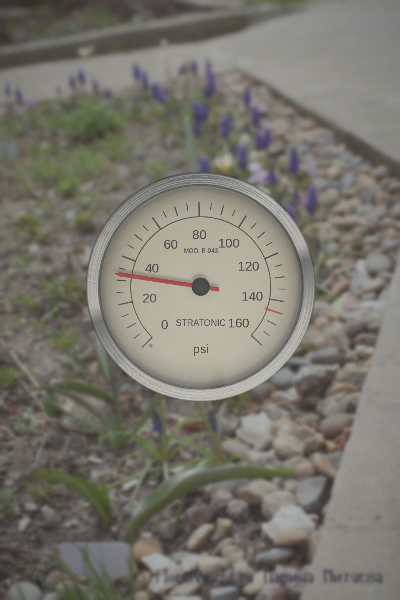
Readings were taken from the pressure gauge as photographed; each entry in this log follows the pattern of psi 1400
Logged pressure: psi 32.5
